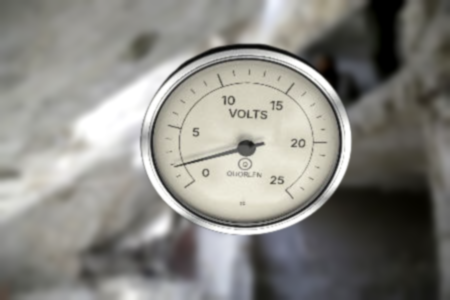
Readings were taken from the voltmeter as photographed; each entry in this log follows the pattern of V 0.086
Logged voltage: V 2
